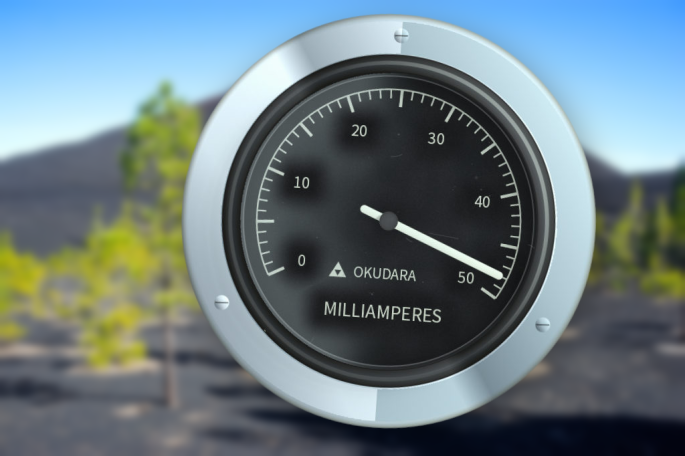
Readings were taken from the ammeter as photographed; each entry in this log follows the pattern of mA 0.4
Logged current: mA 48
